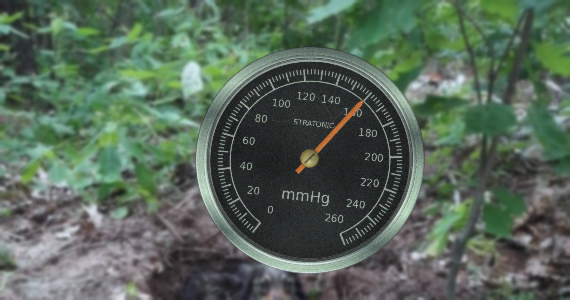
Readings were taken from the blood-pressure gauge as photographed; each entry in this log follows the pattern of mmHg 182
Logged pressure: mmHg 160
